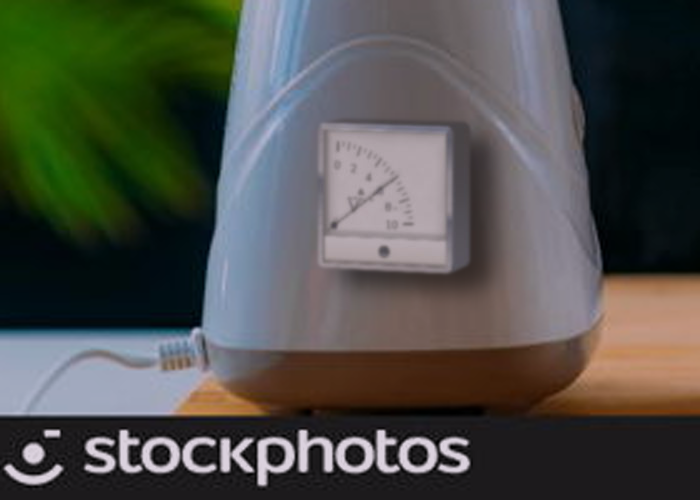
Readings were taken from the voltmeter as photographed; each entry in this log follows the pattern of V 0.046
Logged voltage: V 6
